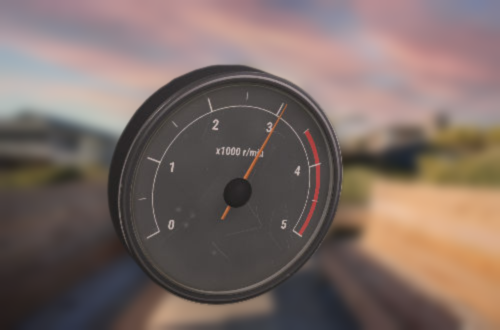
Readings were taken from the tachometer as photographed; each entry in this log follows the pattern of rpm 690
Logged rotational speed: rpm 3000
